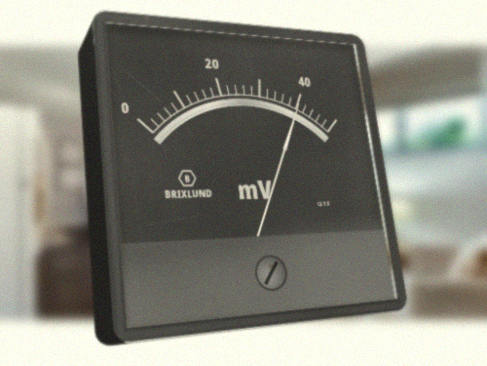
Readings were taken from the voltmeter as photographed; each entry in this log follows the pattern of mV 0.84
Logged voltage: mV 40
